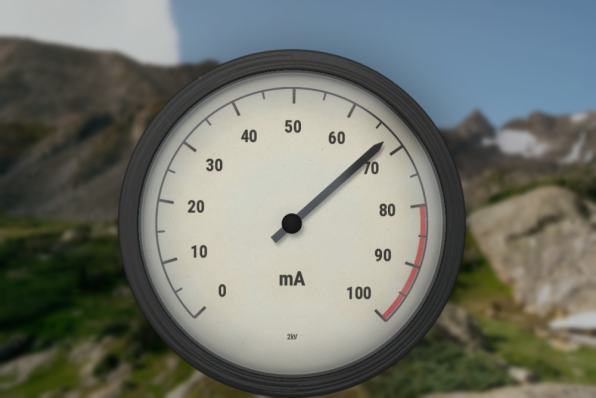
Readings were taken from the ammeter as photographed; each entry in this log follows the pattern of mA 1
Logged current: mA 67.5
